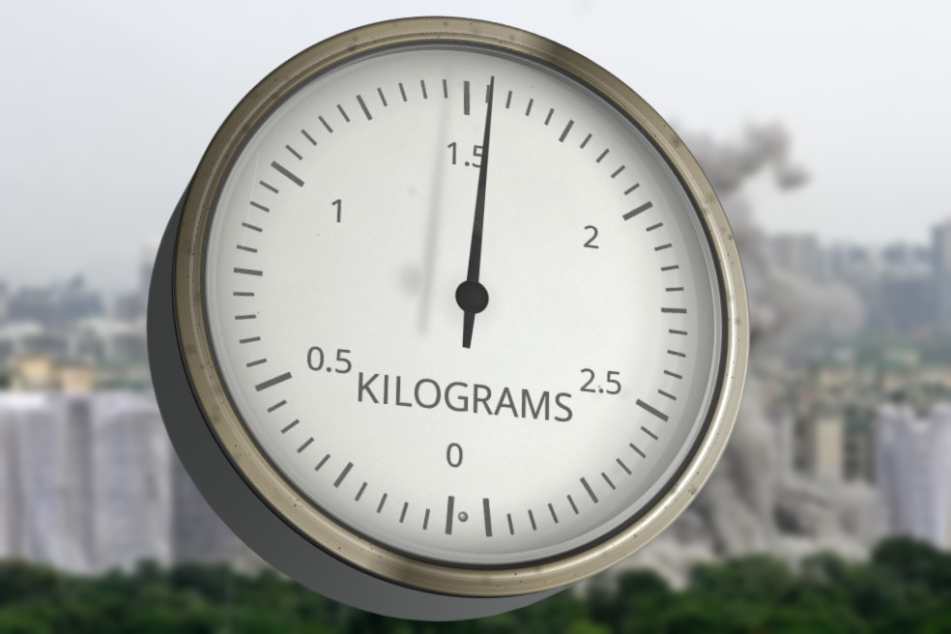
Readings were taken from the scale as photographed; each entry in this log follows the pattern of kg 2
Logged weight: kg 1.55
